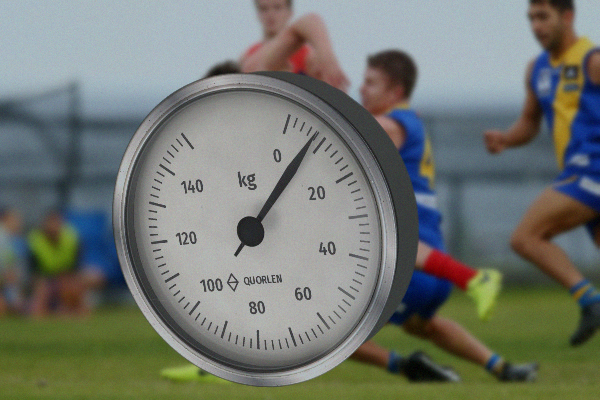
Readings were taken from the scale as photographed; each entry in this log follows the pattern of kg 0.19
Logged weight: kg 8
